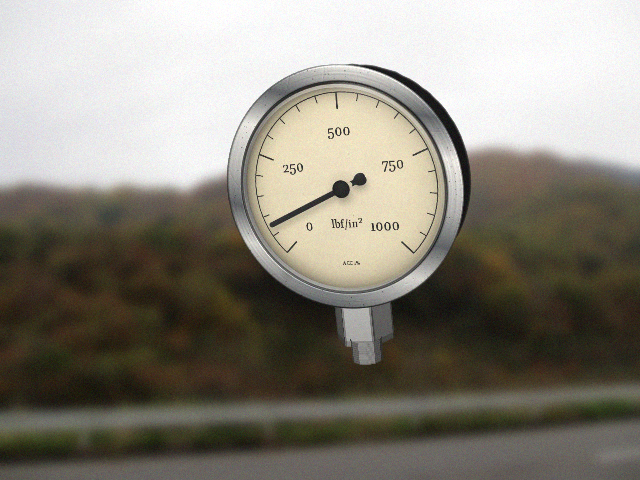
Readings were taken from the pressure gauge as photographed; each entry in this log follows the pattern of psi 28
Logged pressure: psi 75
